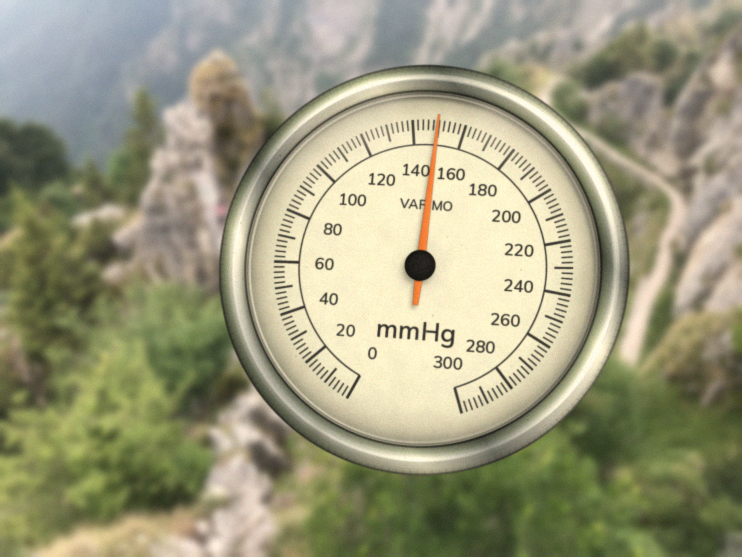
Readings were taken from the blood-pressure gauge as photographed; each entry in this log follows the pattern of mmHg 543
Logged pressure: mmHg 150
